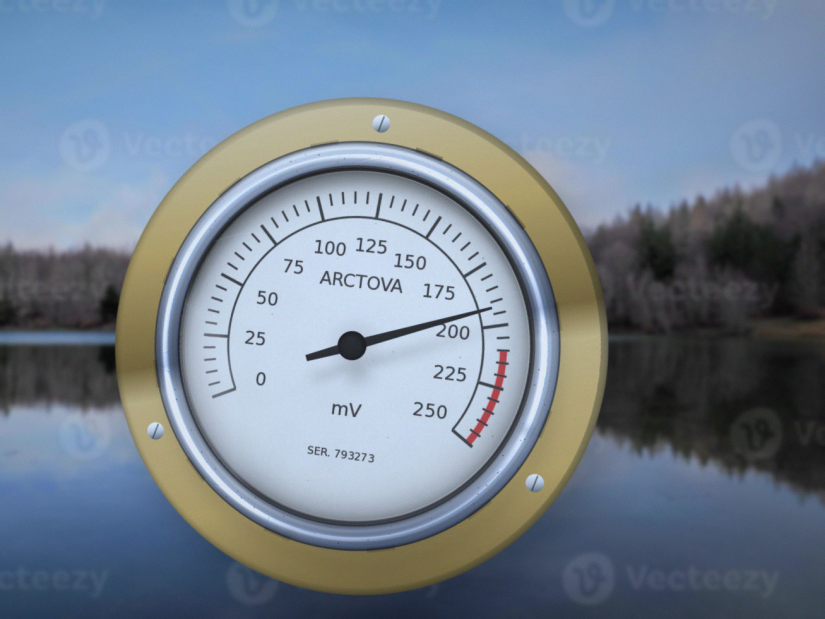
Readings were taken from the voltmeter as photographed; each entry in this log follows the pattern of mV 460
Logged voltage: mV 192.5
